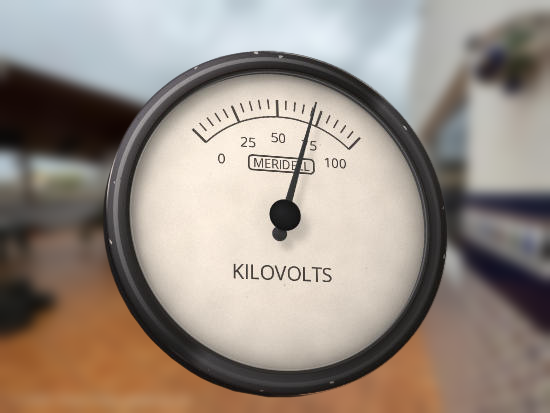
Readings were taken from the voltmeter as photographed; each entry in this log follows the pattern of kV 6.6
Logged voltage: kV 70
